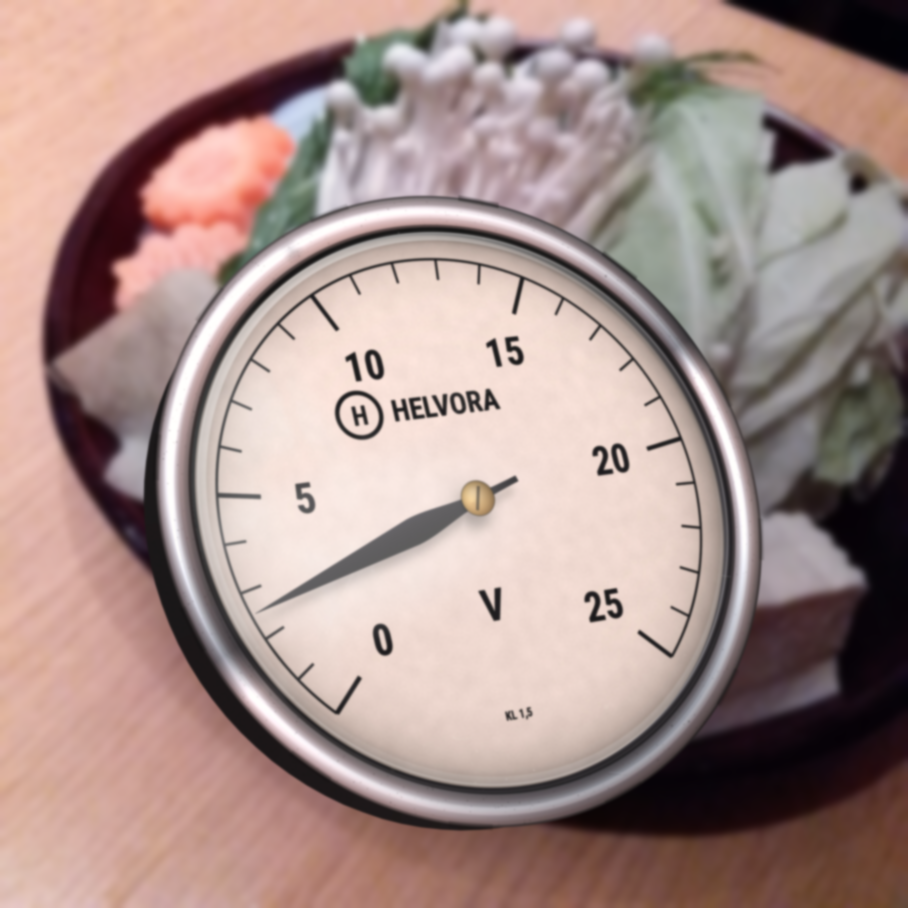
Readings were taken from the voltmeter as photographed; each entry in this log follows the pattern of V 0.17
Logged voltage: V 2.5
